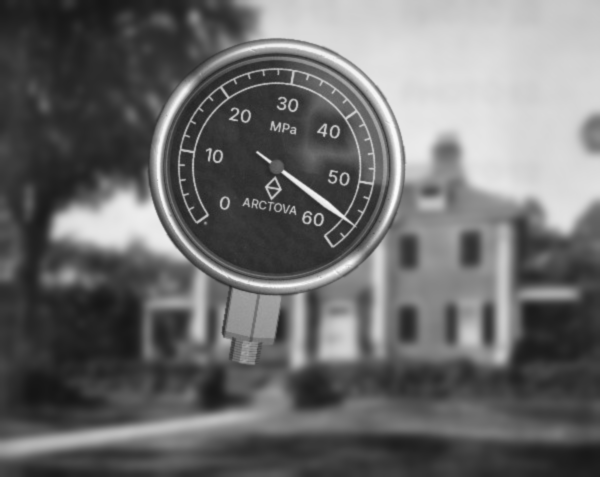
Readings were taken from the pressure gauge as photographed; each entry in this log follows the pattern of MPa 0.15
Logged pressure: MPa 56
